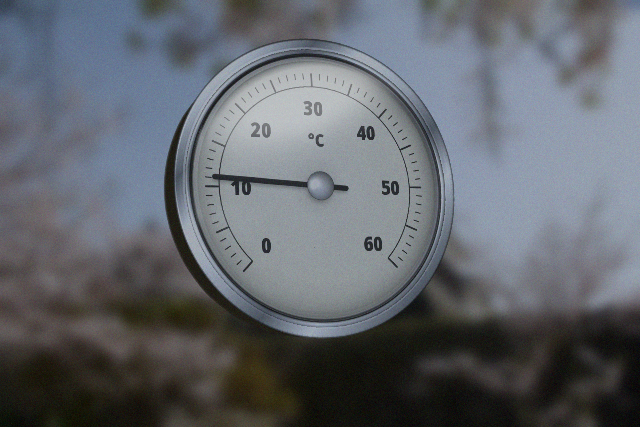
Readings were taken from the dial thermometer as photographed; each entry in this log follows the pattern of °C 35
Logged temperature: °C 11
